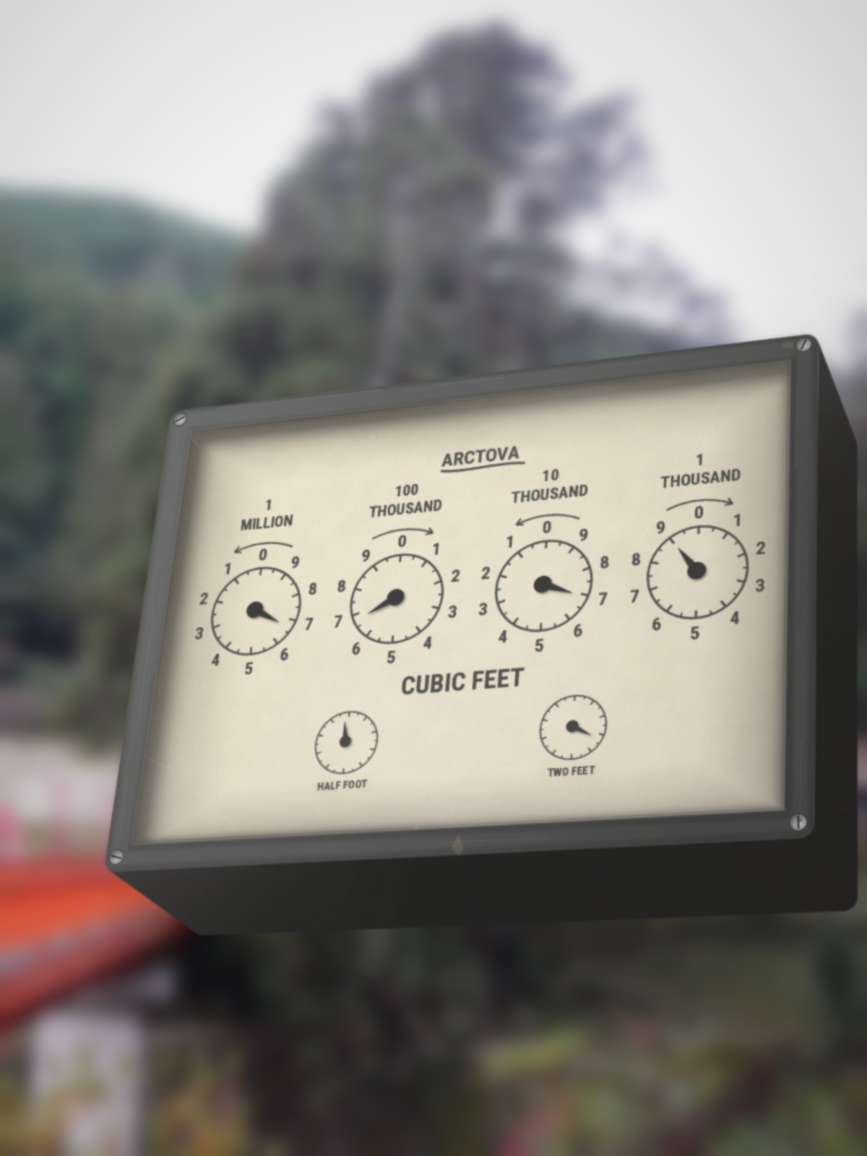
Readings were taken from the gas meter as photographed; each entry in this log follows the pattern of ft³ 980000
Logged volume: ft³ 666900
